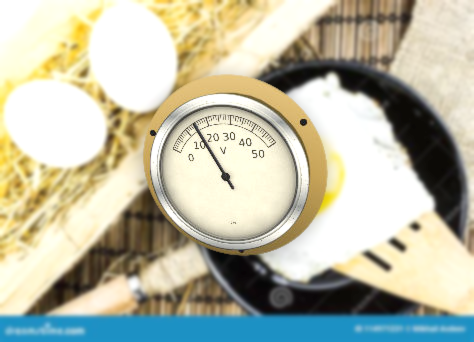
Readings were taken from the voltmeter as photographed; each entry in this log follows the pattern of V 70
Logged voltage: V 15
